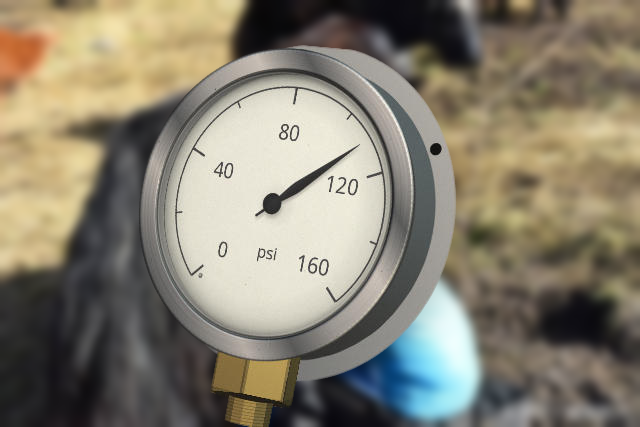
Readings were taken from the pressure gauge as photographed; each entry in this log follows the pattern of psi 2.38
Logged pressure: psi 110
